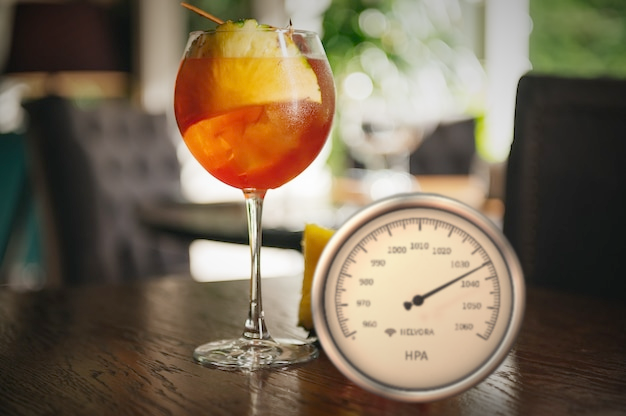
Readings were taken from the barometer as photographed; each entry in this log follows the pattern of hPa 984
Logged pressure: hPa 1035
